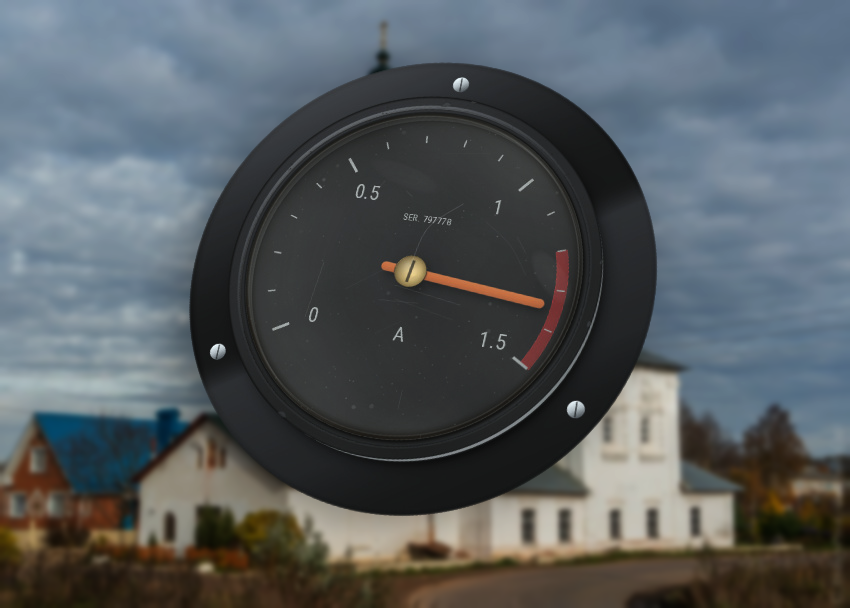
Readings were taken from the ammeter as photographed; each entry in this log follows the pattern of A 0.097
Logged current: A 1.35
